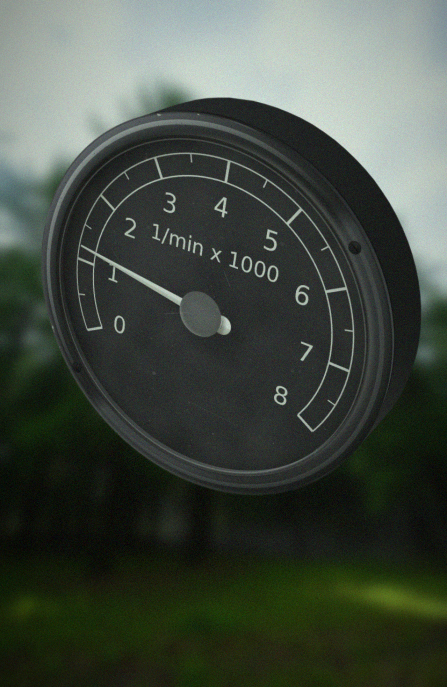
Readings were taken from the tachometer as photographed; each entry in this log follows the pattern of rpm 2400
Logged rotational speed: rpm 1250
